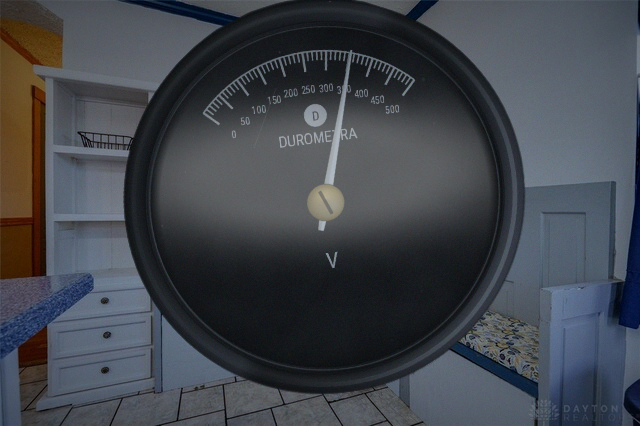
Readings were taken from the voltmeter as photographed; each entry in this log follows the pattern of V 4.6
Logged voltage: V 350
